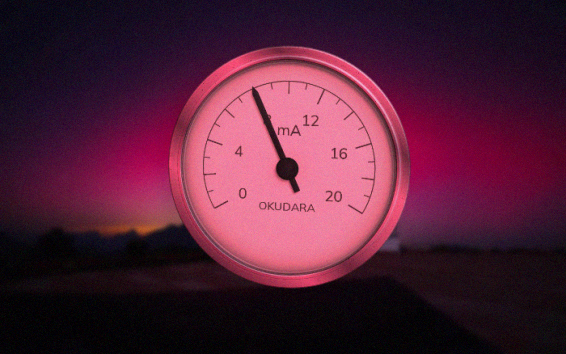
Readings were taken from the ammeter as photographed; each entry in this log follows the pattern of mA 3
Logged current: mA 8
